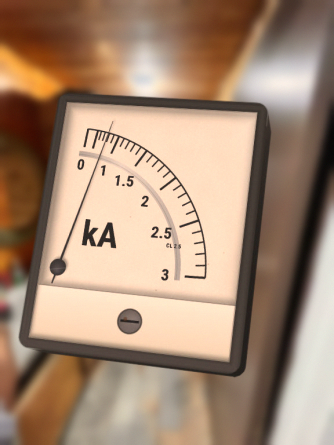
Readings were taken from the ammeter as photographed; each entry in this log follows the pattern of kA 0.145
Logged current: kA 0.8
